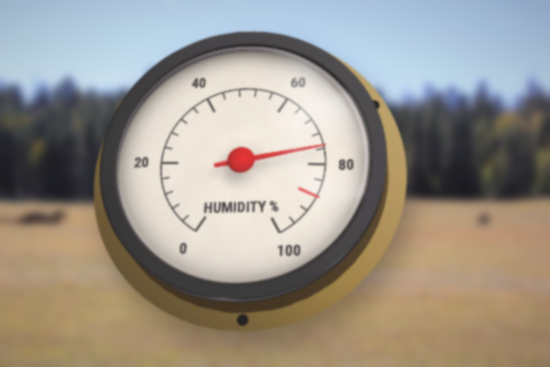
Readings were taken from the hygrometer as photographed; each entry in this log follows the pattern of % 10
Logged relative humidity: % 76
